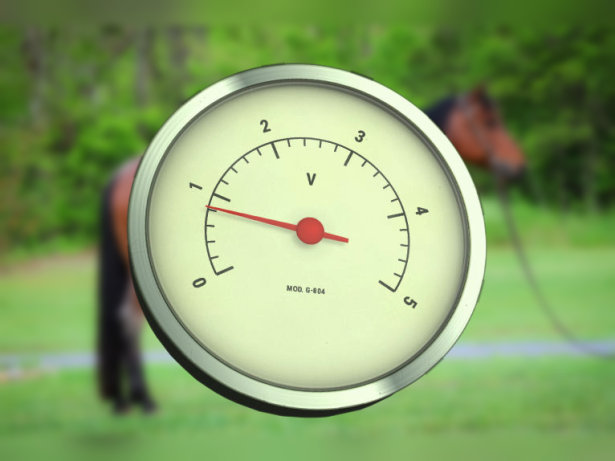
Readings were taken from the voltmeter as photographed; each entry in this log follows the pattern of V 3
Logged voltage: V 0.8
